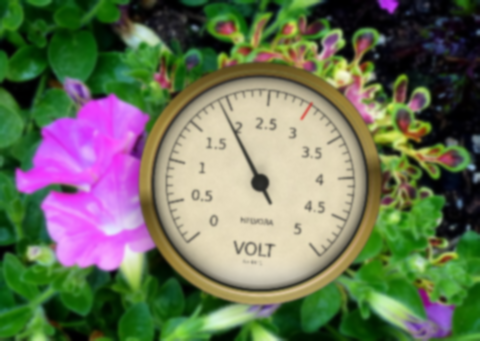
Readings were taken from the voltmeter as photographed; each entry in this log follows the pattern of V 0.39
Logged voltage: V 1.9
